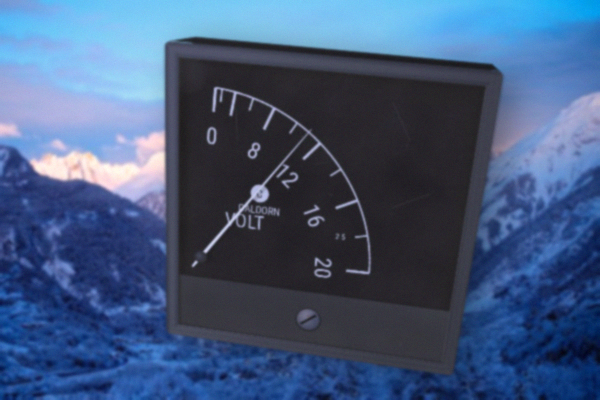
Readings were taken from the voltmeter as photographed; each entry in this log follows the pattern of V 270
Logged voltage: V 11
